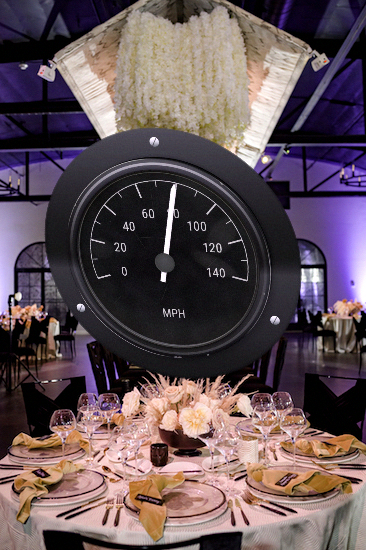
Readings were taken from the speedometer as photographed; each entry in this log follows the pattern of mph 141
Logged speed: mph 80
